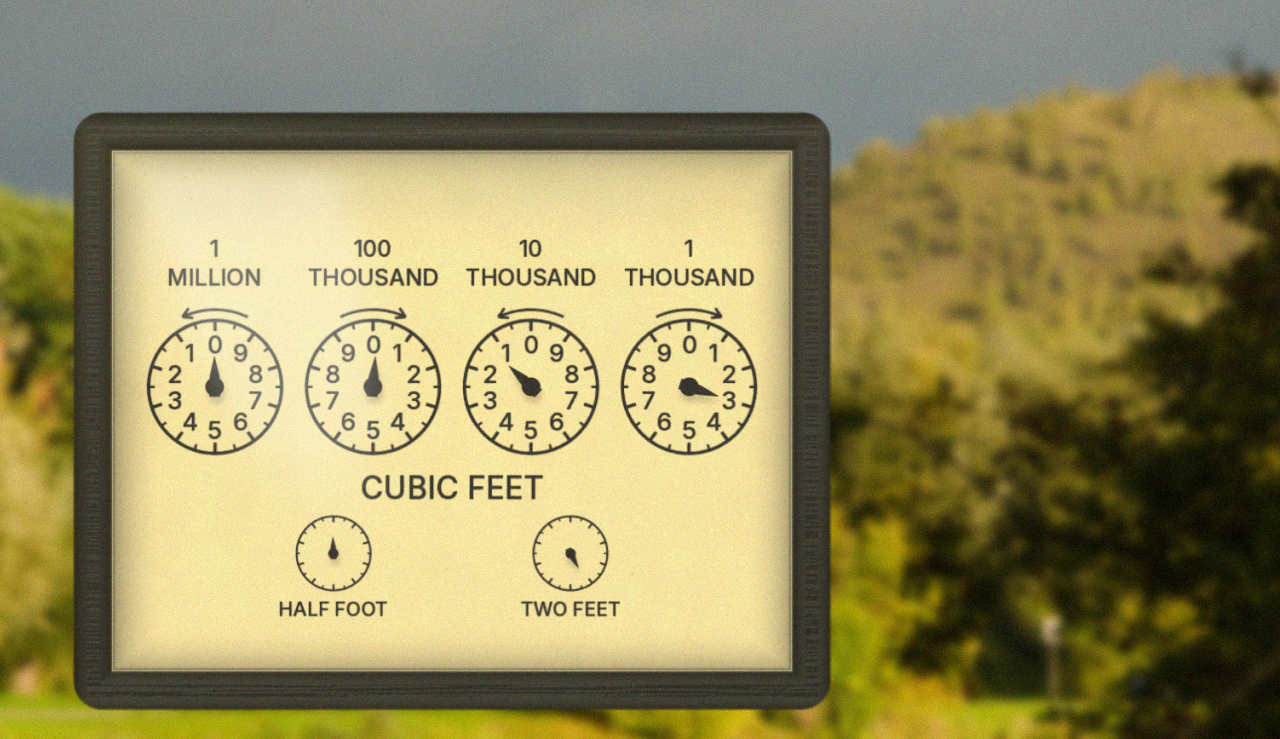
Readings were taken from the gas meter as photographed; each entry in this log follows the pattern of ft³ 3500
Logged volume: ft³ 1300
